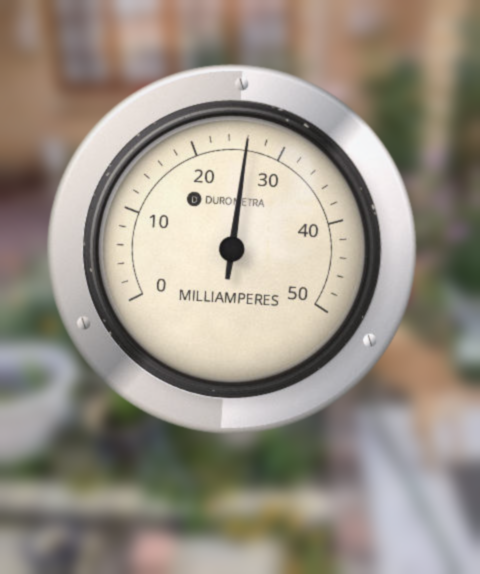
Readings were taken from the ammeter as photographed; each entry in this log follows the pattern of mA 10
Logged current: mA 26
